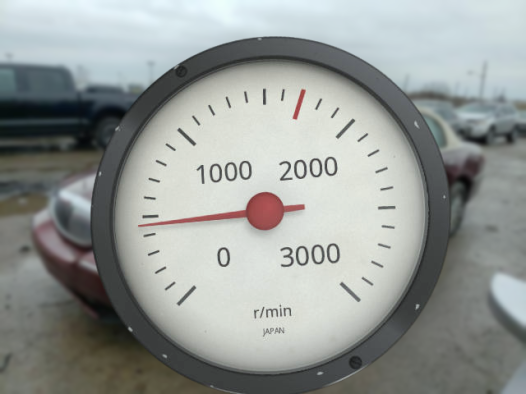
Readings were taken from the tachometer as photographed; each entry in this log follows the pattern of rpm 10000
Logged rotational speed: rpm 450
